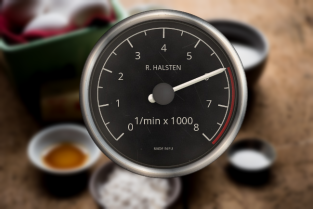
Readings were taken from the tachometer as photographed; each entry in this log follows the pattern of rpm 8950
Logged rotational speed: rpm 6000
